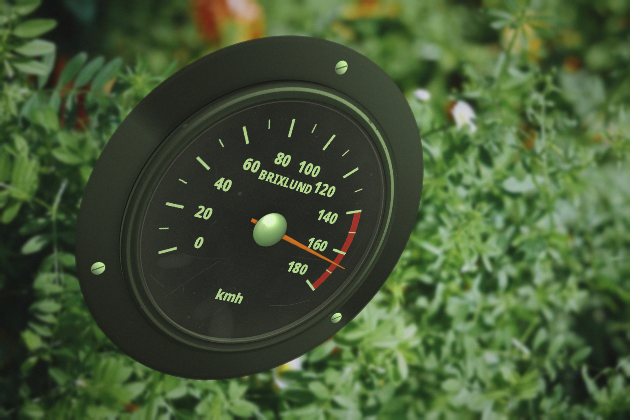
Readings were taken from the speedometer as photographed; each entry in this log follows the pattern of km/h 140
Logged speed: km/h 165
